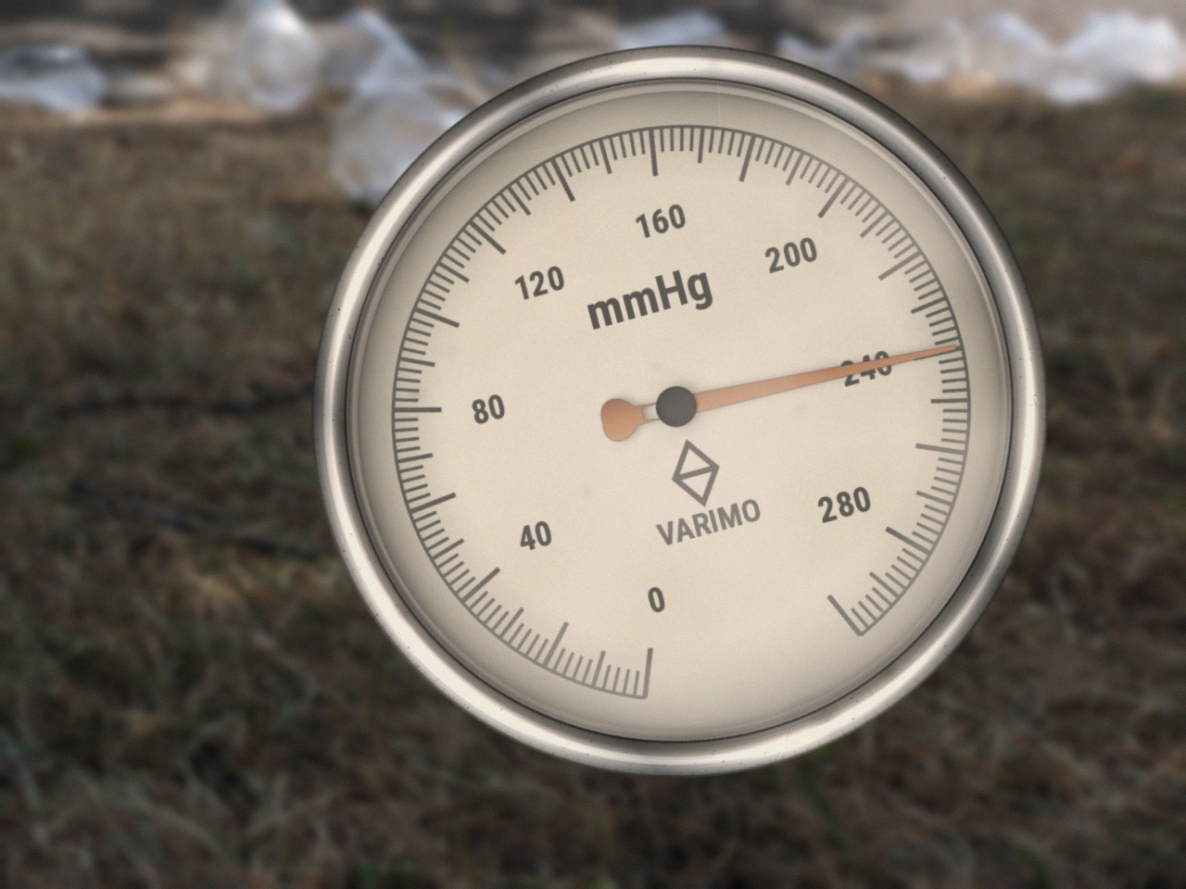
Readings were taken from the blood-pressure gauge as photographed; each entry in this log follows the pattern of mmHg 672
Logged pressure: mmHg 240
